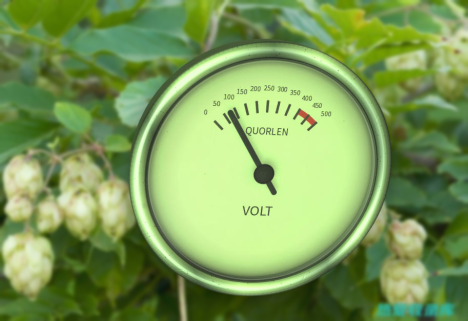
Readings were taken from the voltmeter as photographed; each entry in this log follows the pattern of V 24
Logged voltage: V 75
